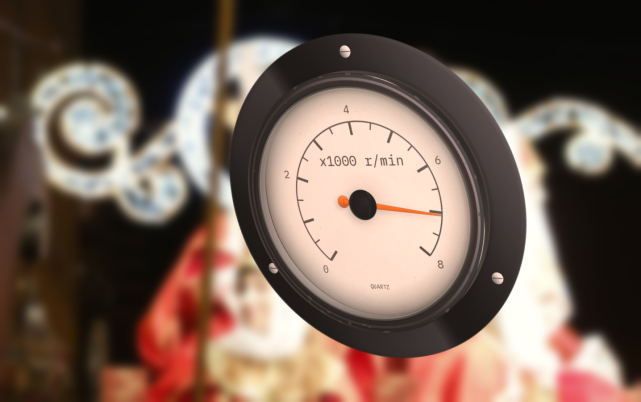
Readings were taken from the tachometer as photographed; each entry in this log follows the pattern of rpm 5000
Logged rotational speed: rpm 7000
